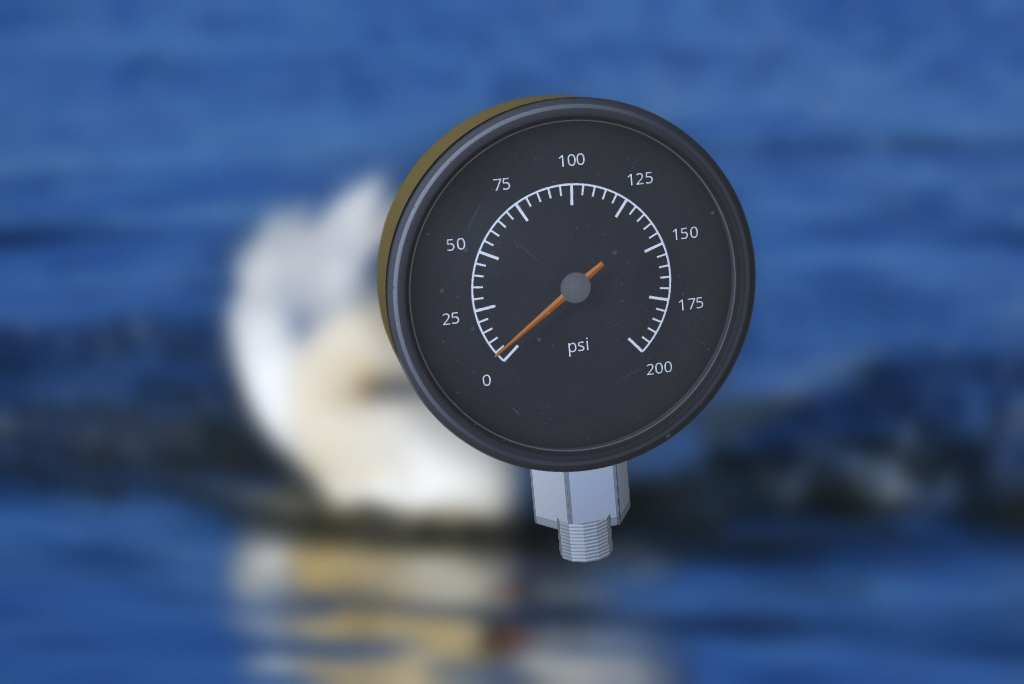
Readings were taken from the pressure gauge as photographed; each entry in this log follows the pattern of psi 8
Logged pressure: psi 5
